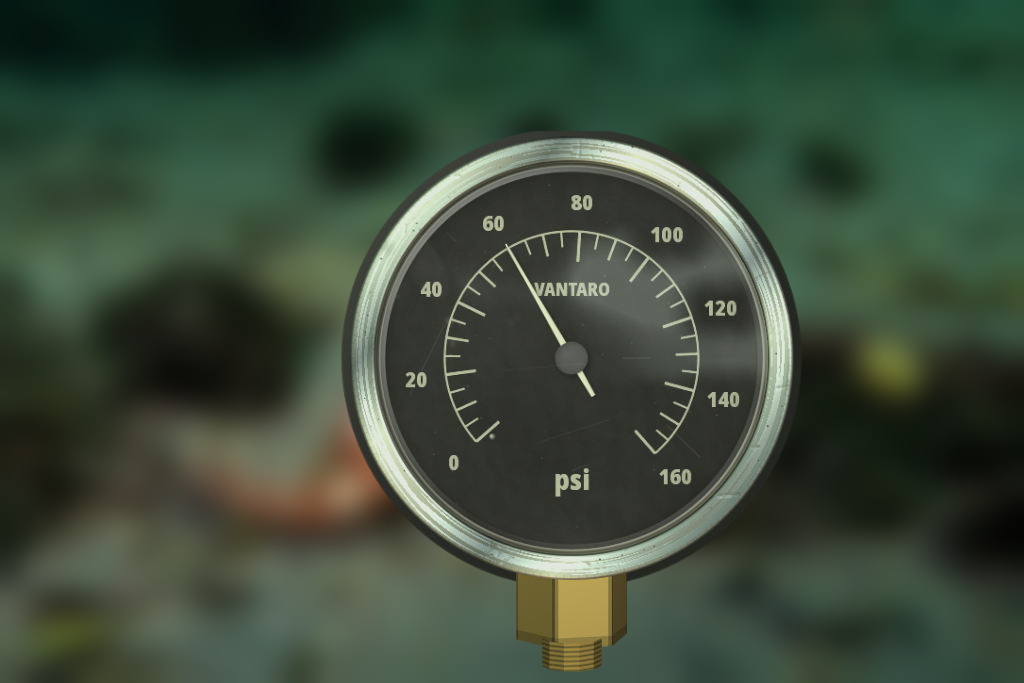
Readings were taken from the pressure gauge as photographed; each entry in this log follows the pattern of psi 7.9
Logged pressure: psi 60
